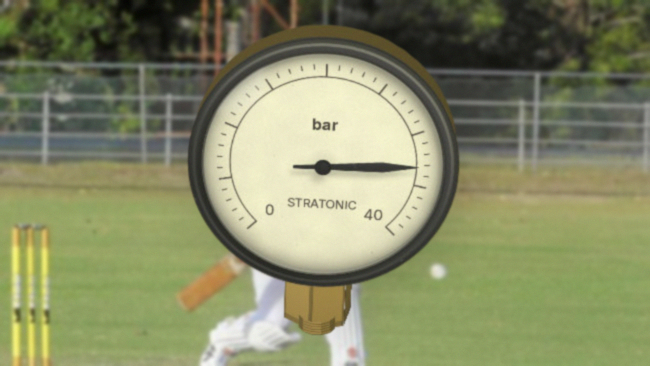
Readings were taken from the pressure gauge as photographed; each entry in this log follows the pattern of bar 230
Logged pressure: bar 33
